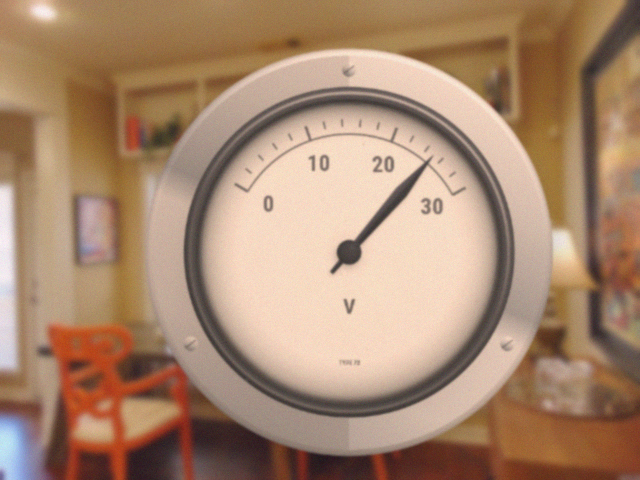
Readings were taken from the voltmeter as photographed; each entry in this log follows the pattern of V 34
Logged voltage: V 25
